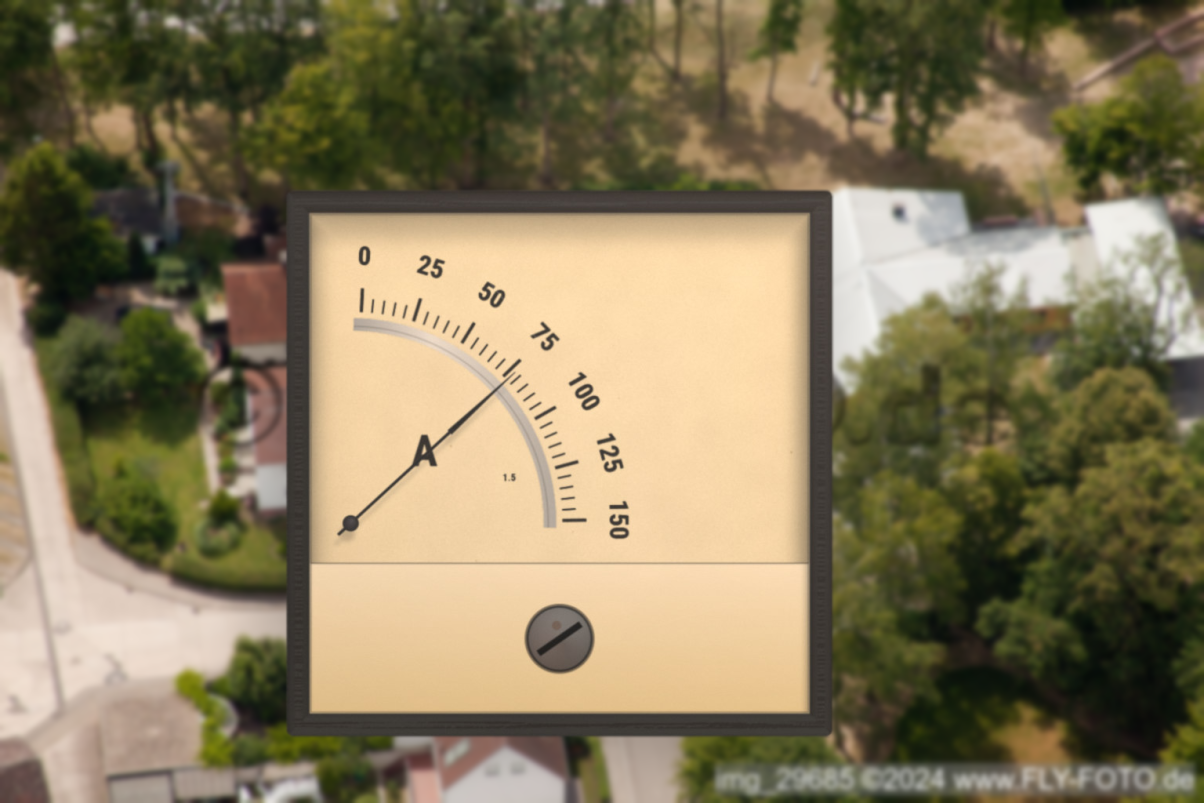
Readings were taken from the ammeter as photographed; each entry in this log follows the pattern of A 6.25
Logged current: A 77.5
